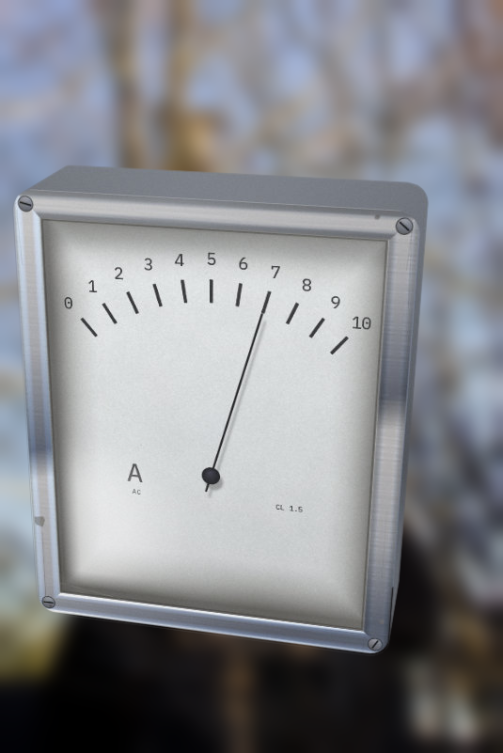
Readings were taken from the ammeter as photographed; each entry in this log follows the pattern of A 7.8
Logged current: A 7
